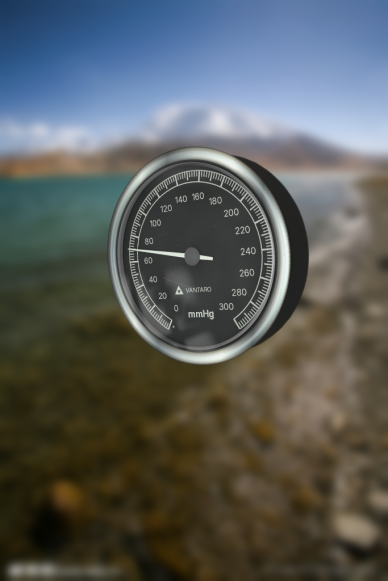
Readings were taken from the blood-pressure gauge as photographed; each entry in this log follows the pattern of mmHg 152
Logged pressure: mmHg 70
